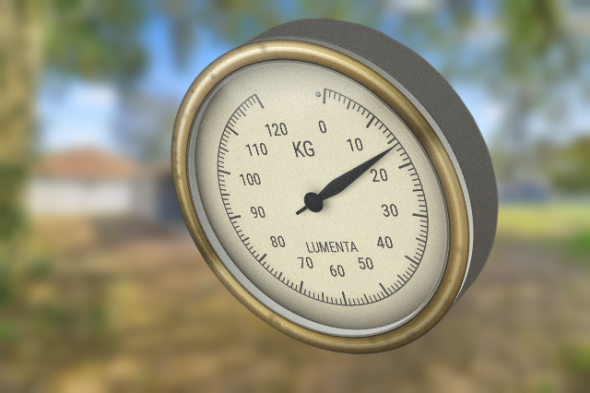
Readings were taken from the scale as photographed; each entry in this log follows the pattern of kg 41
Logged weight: kg 16
